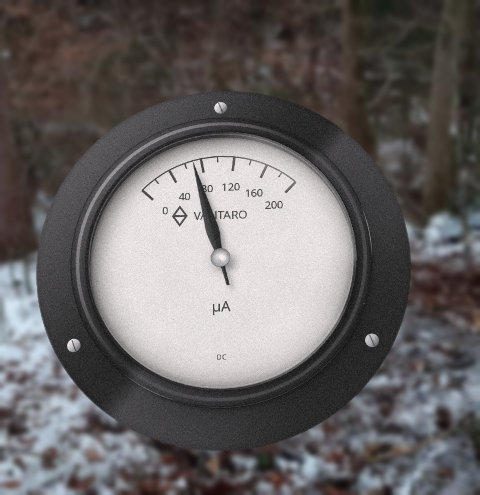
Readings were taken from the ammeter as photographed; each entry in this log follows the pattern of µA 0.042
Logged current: µA 70
